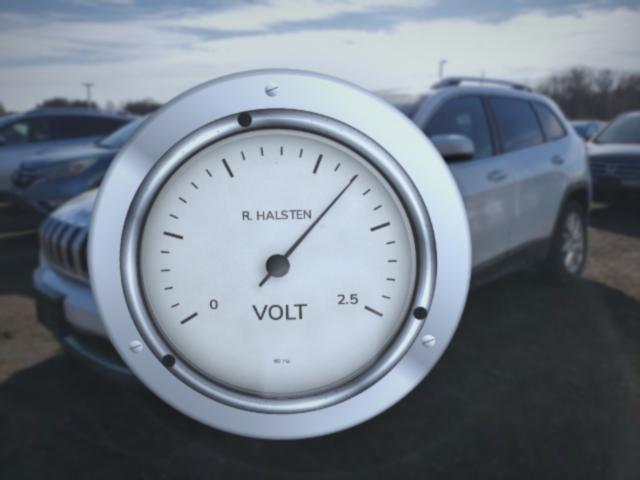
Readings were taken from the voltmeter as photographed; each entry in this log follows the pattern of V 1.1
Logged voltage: V 1.7
